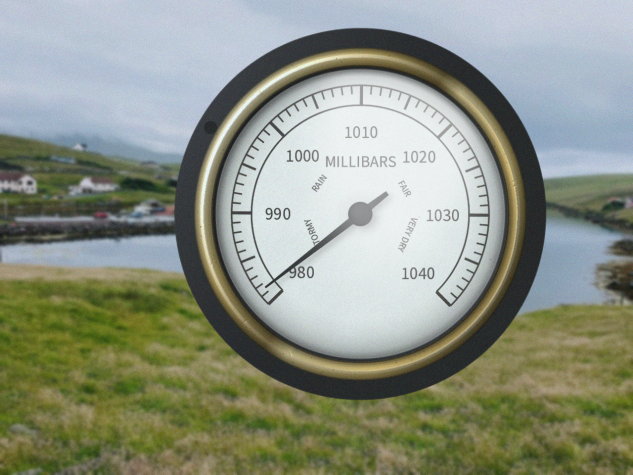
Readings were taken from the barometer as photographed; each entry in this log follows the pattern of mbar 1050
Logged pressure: mbar 981.5
